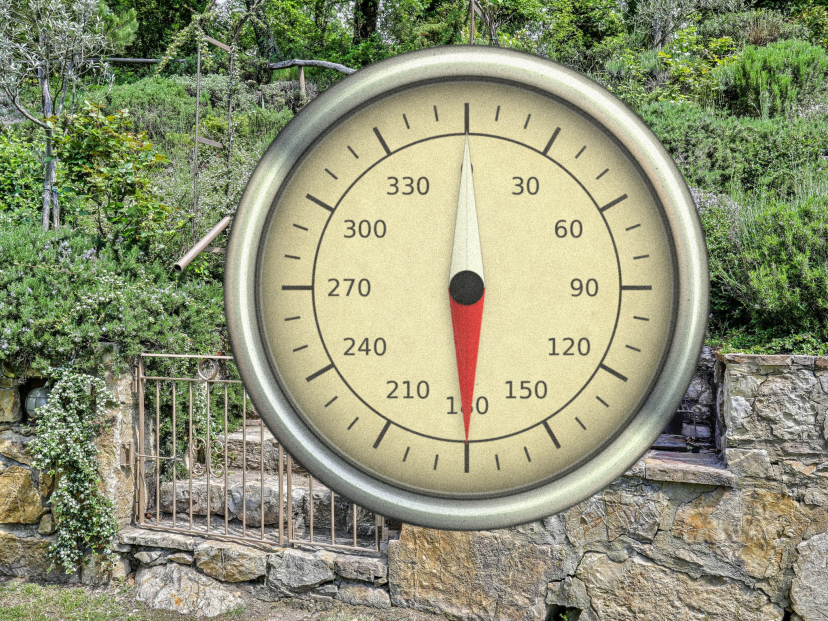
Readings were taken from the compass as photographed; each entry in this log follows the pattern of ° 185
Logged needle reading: ° 180
